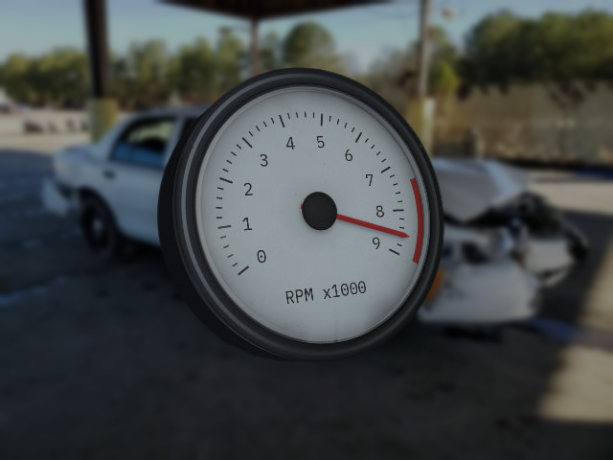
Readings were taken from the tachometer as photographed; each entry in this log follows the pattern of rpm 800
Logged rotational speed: rpm 8600
